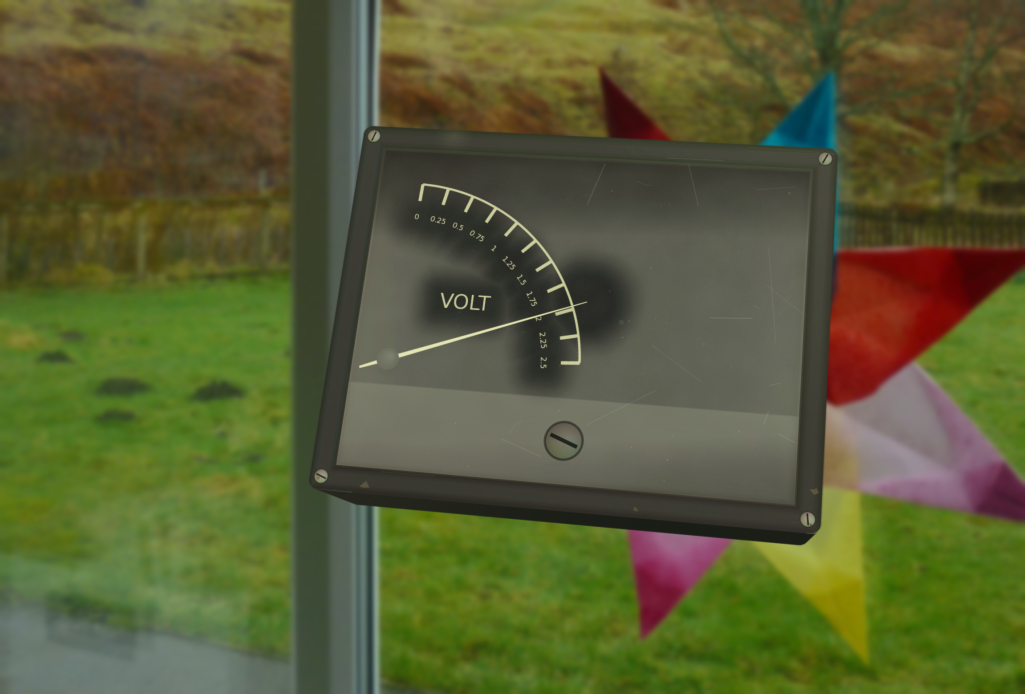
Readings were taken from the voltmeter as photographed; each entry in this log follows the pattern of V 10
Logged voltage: V 2
